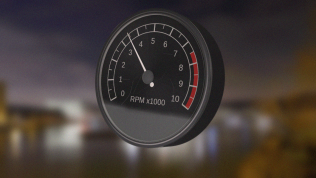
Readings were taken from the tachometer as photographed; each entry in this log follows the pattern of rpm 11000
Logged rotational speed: rpm 3500
